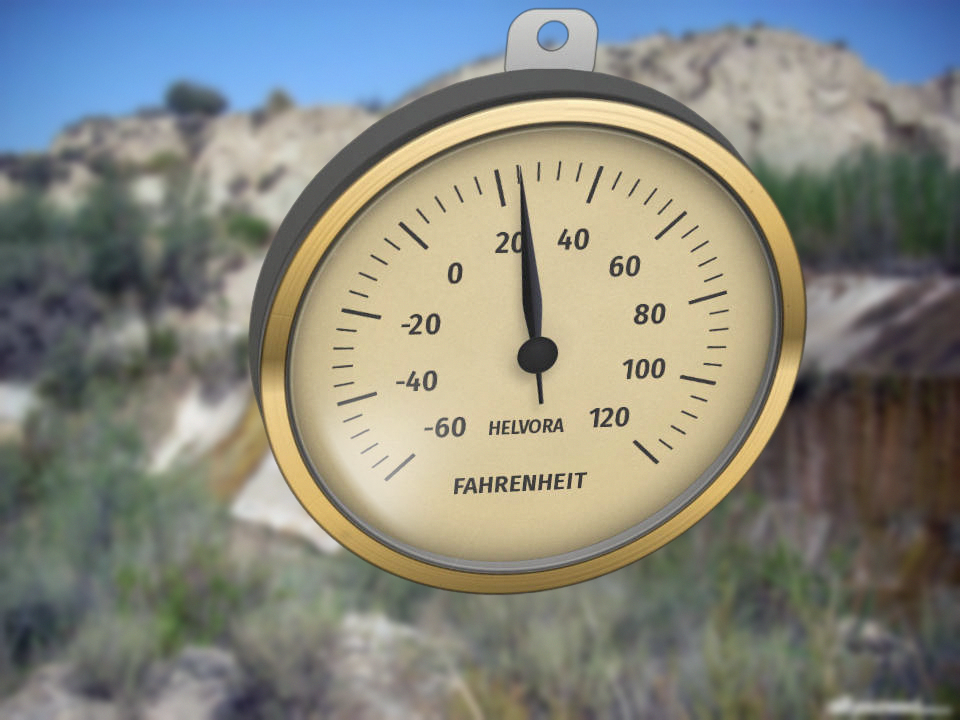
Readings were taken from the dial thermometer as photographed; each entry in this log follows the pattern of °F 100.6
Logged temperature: °F 24
